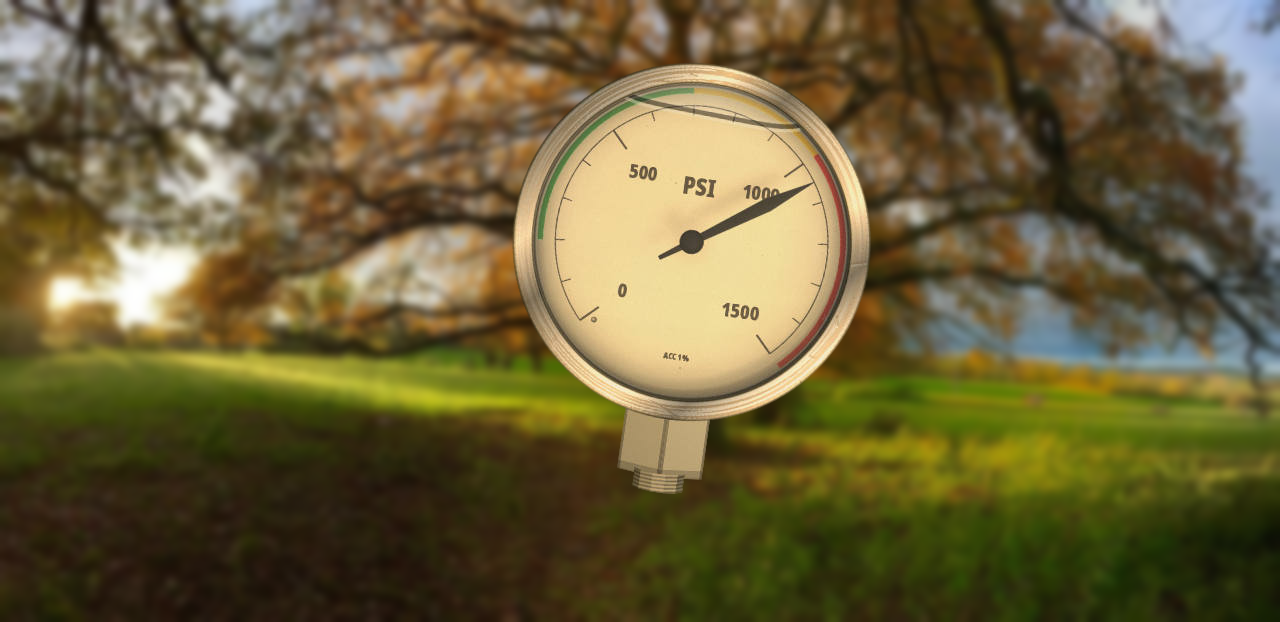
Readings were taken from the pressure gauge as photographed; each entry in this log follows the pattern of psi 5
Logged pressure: psi 1050
